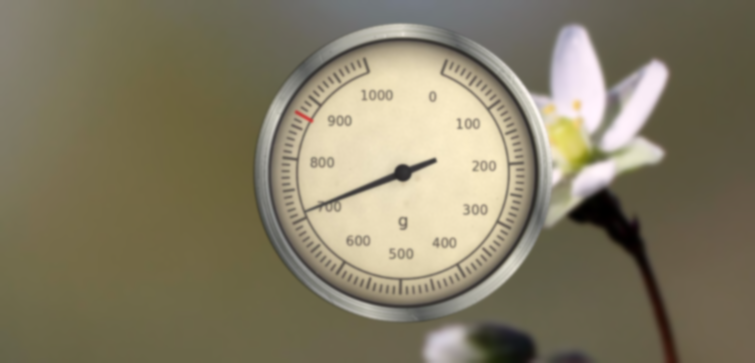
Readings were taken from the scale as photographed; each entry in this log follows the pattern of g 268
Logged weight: g 710
